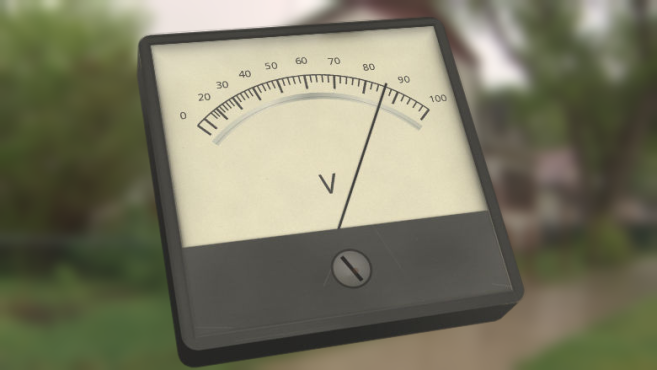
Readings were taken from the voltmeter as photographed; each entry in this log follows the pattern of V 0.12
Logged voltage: V 86
